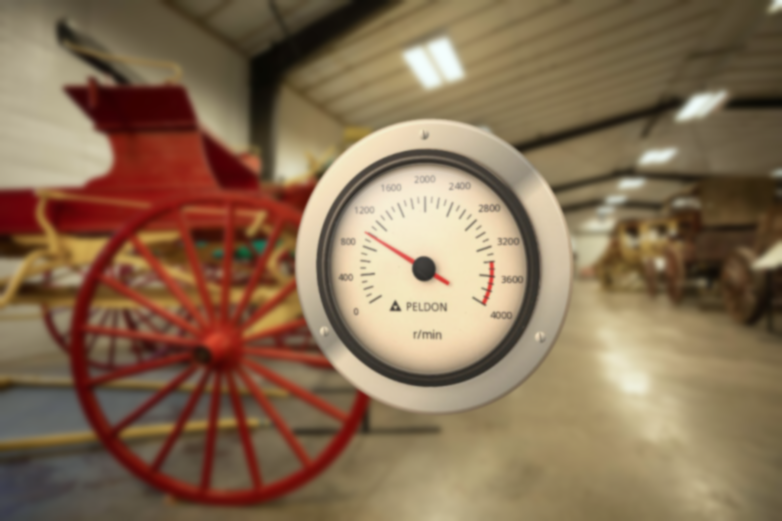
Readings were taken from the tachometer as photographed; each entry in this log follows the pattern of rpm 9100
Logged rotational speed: rpm 1000
